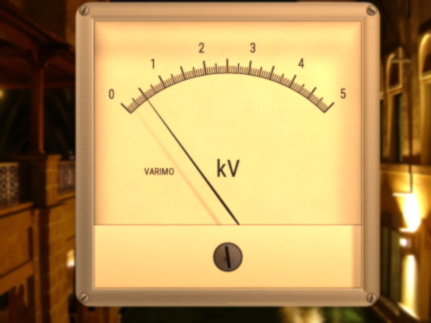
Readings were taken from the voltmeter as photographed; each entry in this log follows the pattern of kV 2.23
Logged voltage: kV 0.5
